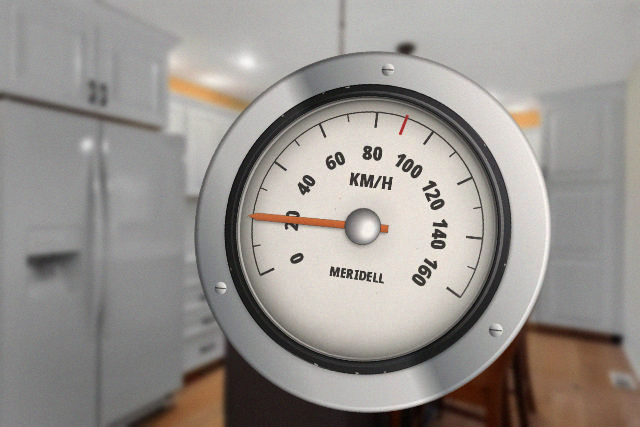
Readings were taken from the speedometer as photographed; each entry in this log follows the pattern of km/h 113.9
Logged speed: km/h 20
